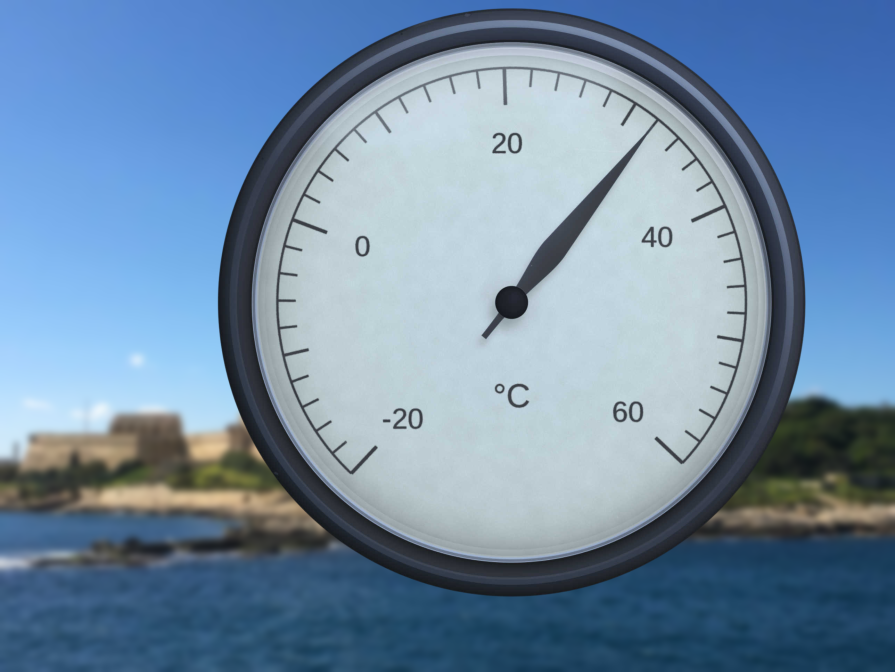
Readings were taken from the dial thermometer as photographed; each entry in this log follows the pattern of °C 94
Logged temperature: °C 32
